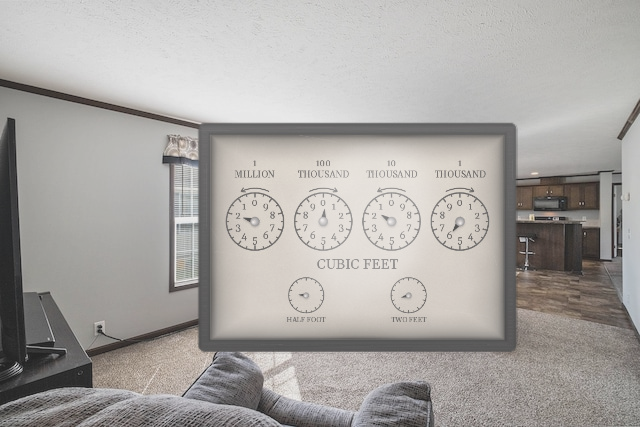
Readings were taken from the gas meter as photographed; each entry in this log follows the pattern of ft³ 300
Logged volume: ft³ 201600
